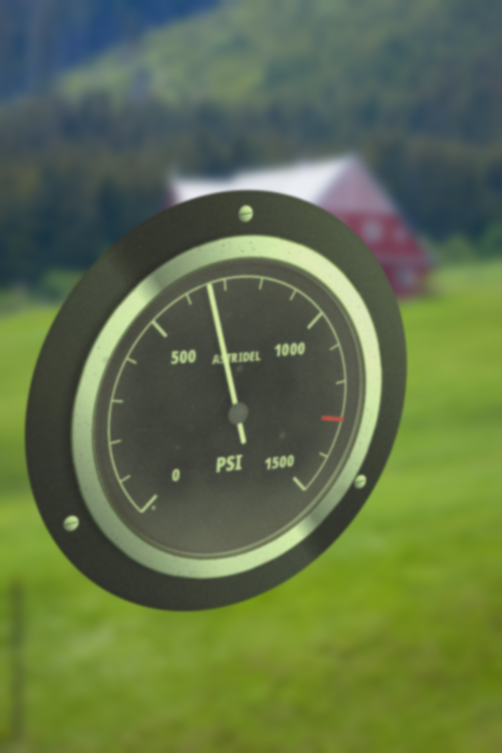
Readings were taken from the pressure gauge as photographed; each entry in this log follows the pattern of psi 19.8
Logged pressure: psi 650
